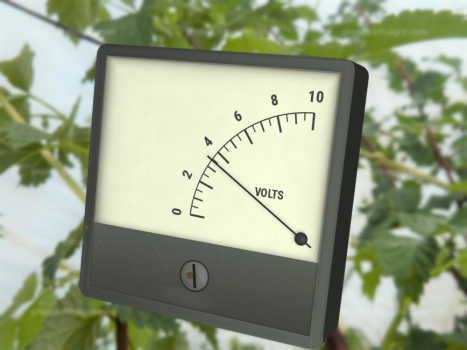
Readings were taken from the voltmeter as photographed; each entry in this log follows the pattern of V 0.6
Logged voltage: V 3.5
